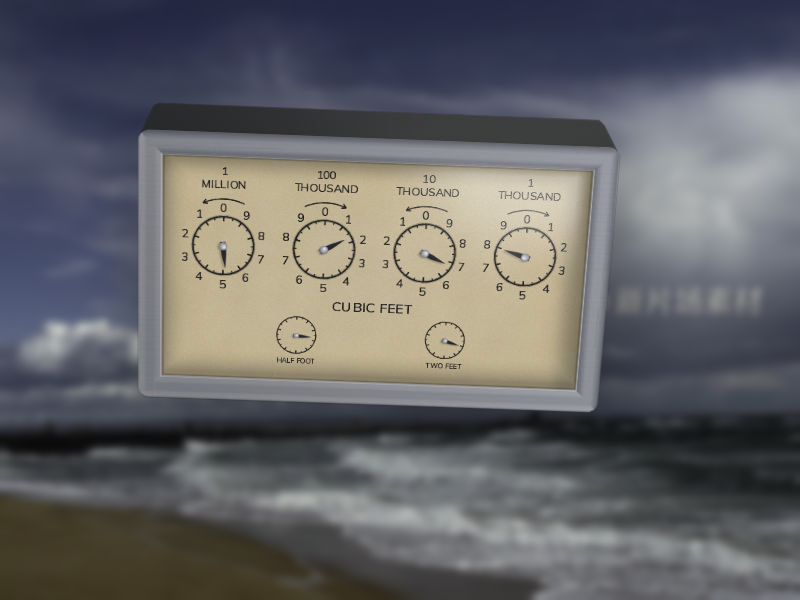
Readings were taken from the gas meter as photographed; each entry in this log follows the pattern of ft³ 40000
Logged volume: ft³ 516800
